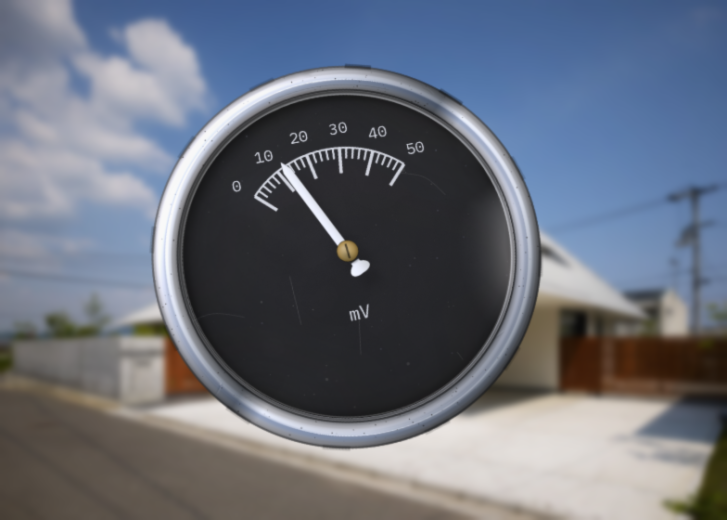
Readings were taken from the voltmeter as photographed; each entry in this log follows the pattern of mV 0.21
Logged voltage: mV 12
